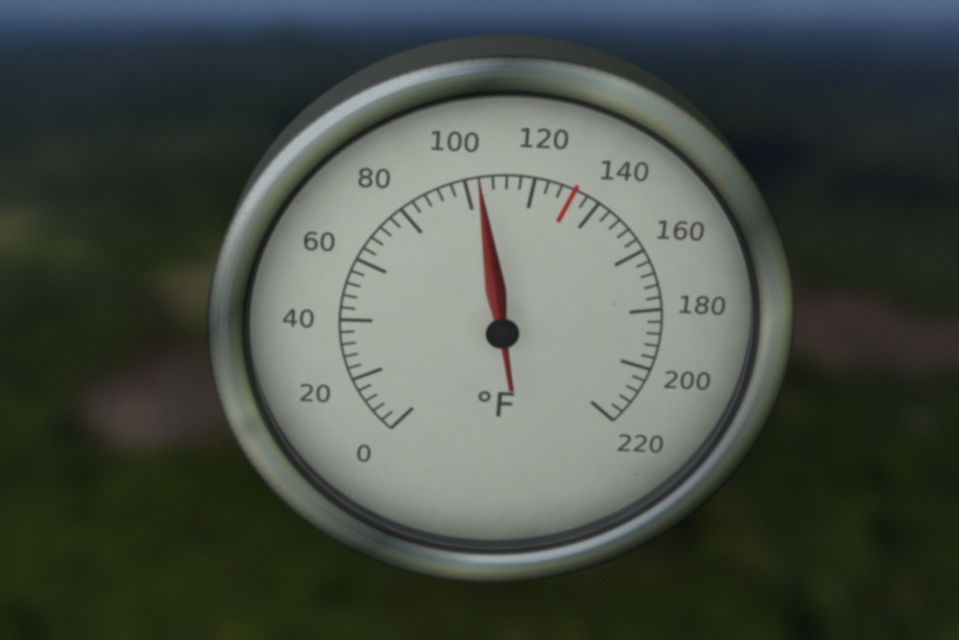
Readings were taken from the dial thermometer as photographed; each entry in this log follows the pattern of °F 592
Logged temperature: °F 104
